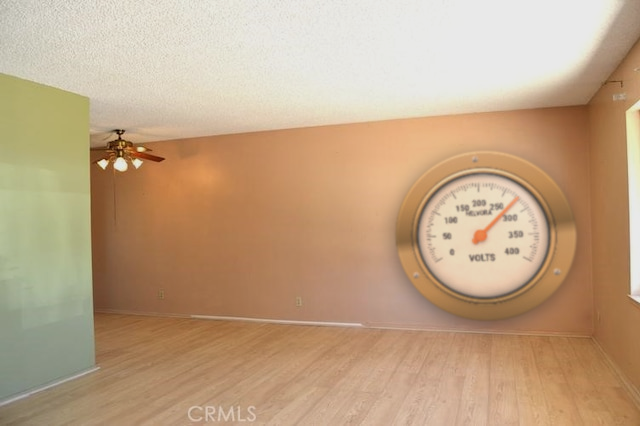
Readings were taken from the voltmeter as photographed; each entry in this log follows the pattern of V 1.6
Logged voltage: V 275
